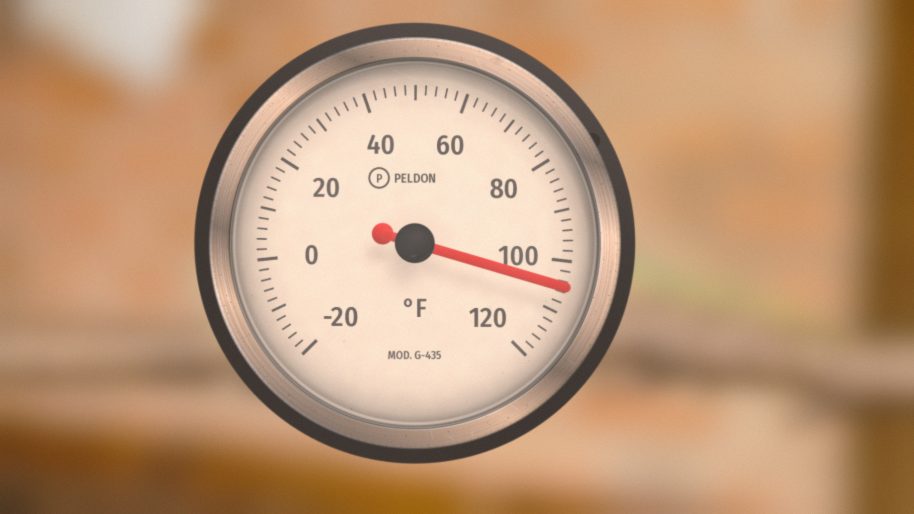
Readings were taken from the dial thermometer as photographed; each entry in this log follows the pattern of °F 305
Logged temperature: °F 105
